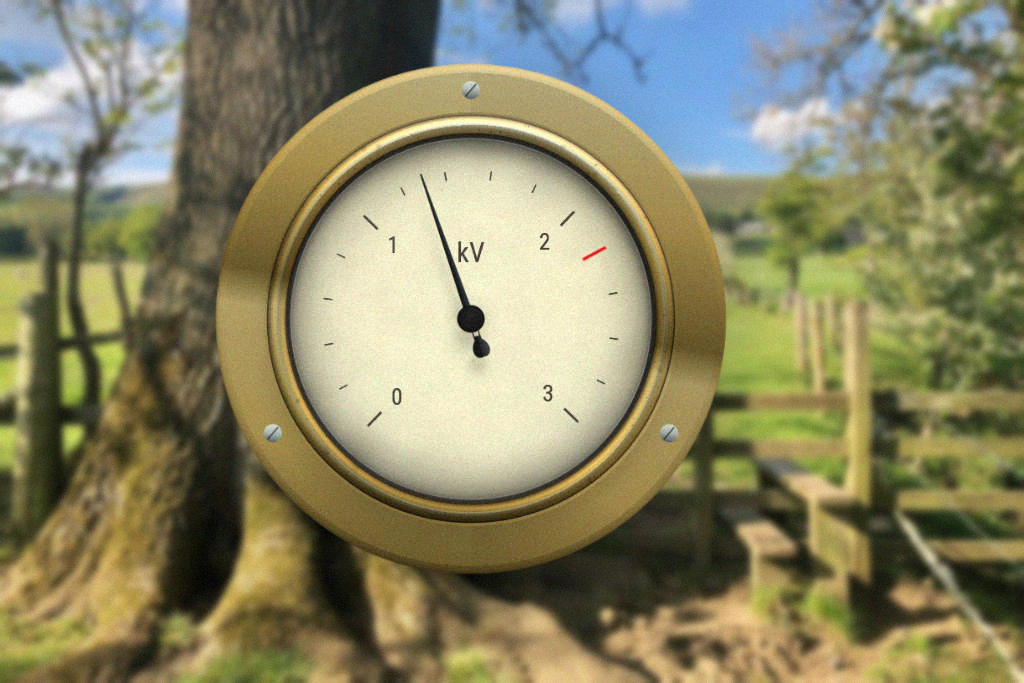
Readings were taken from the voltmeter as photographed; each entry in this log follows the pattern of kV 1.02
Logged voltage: kV 1.3
